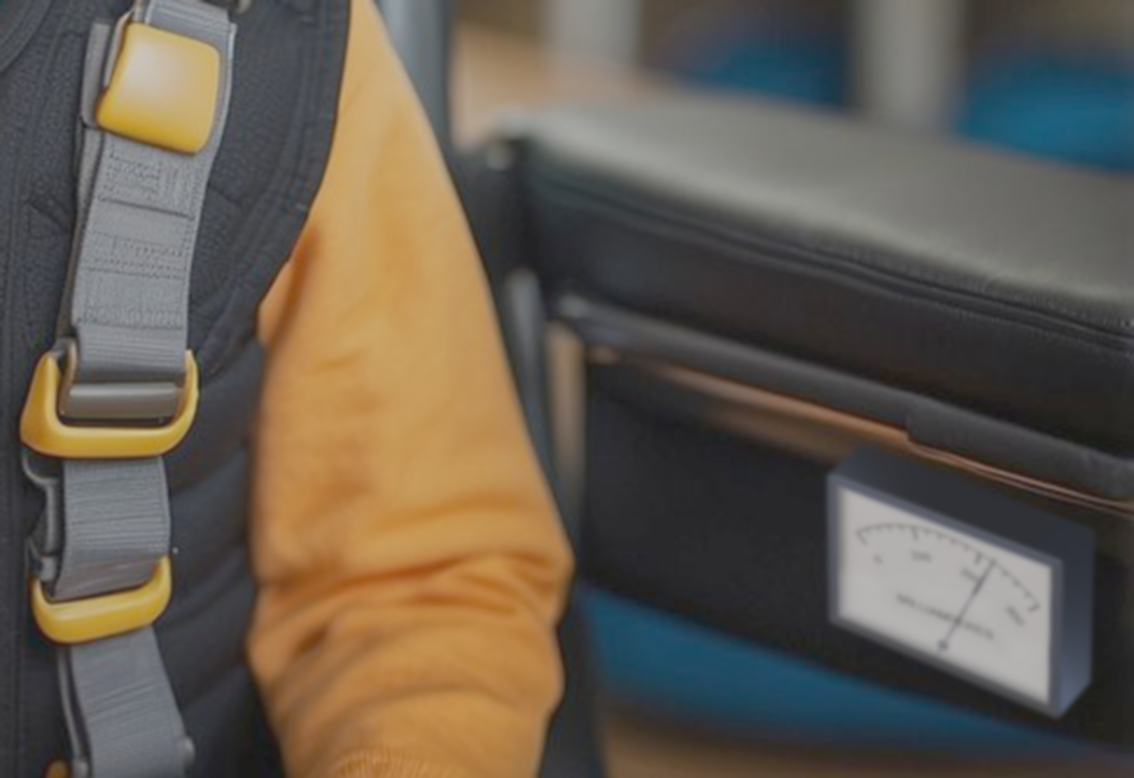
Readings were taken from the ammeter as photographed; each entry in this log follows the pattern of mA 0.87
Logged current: mA 220
